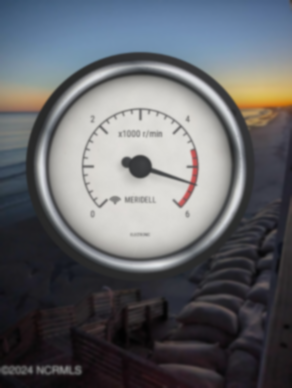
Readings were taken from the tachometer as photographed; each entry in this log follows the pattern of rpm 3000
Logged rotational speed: rpm 5400
